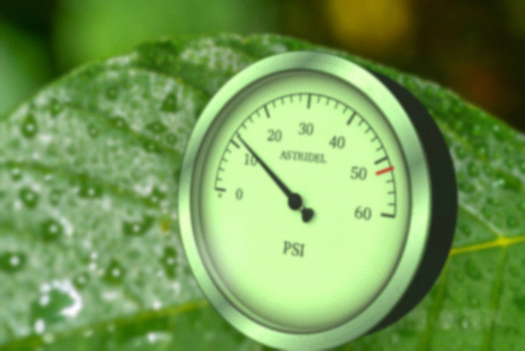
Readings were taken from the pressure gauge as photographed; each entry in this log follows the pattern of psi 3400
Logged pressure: psi 12
